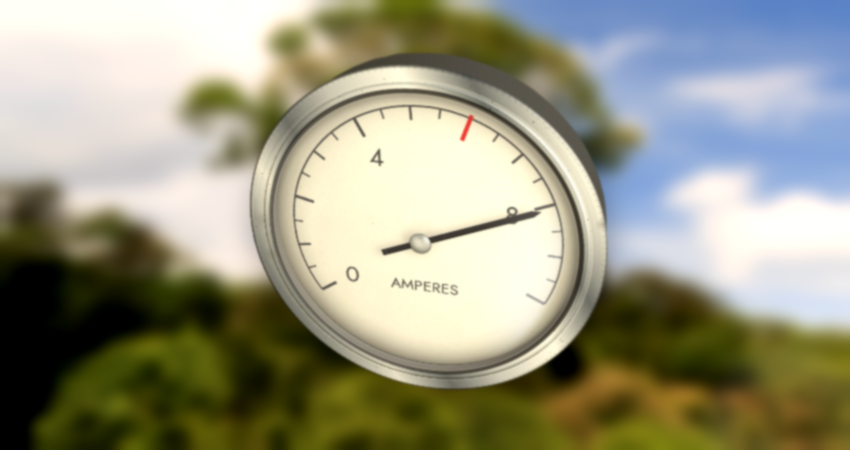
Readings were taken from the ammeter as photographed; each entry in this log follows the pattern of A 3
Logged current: A 8
